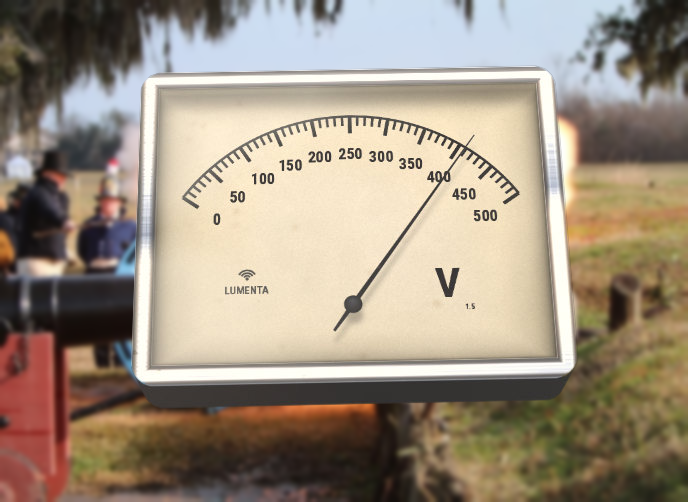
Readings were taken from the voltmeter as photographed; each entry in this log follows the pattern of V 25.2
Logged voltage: V 410
